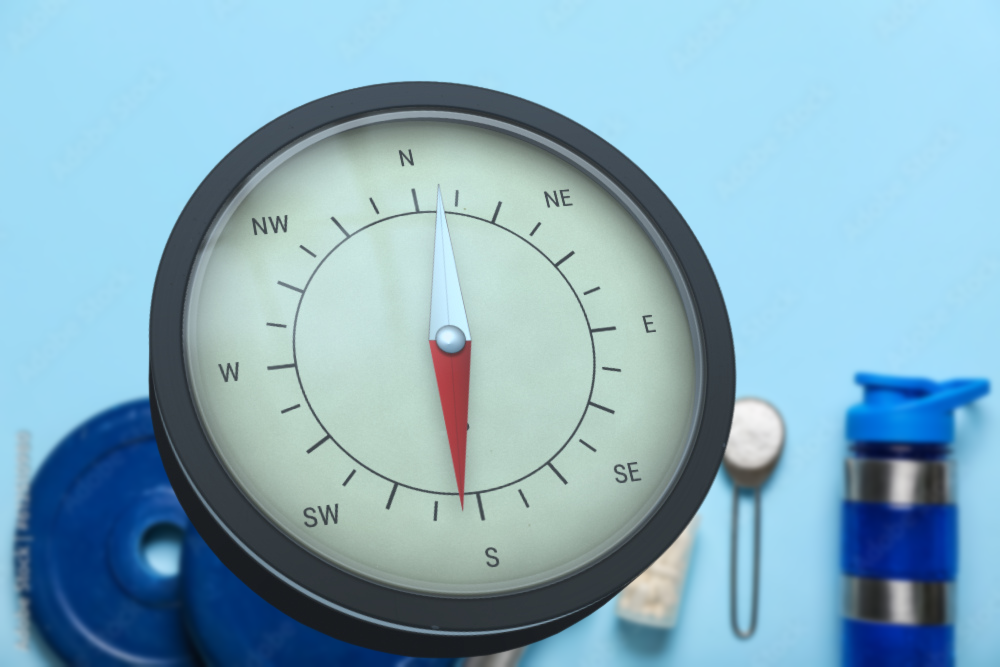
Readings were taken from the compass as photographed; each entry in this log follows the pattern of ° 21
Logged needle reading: ° 187.5
